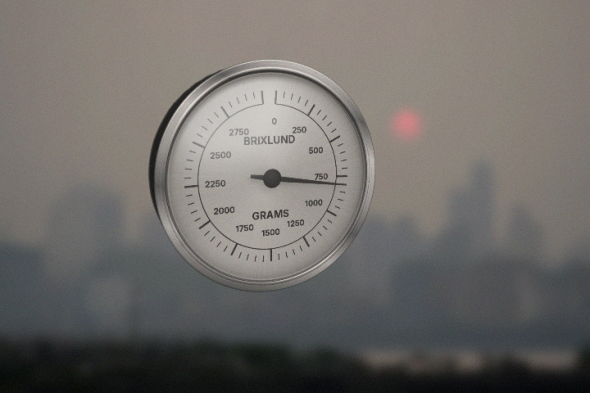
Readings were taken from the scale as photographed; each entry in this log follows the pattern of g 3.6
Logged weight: g 800
